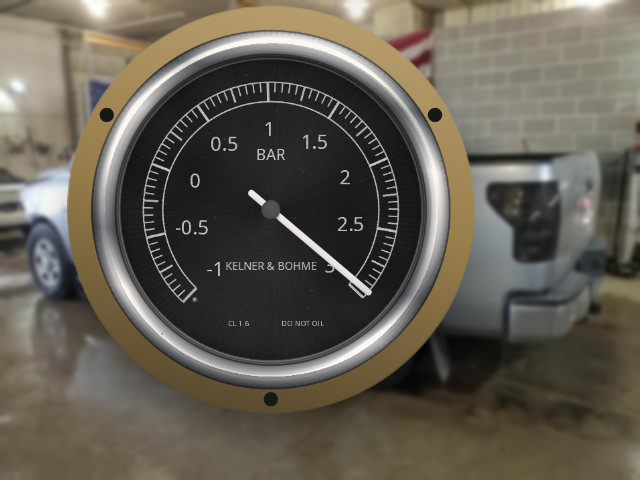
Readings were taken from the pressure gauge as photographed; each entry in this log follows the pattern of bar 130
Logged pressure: bar 2.95
